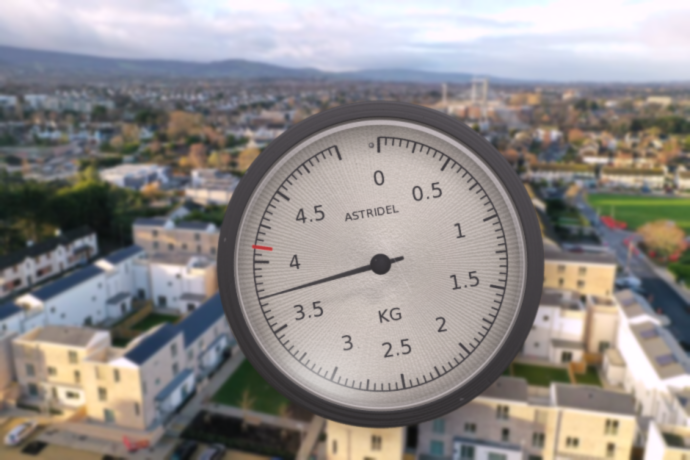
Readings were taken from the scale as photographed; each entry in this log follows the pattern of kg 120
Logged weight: kg 3.75
